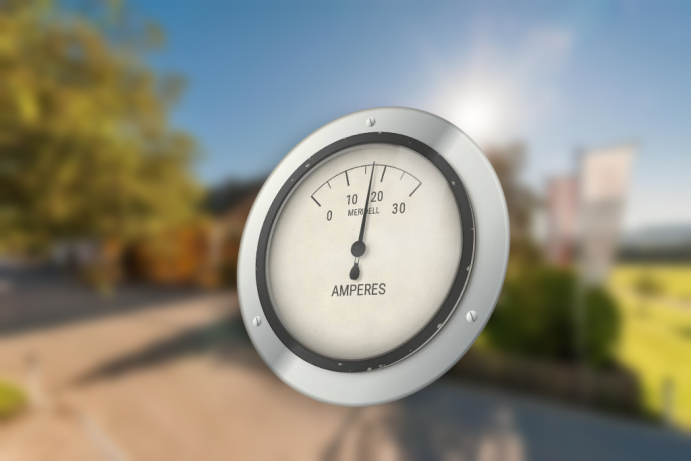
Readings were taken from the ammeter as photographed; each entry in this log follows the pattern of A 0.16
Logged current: A 17.5
